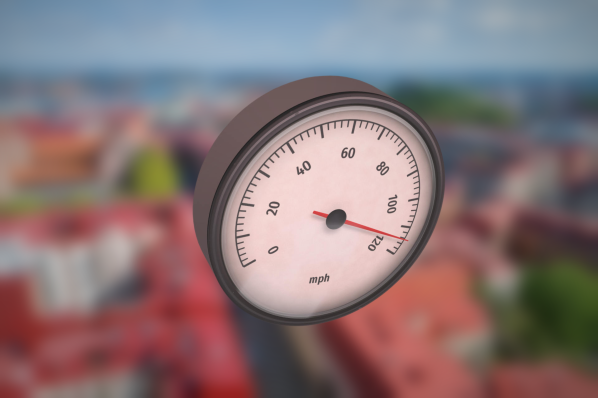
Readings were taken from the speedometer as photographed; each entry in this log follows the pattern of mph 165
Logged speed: mph 114
